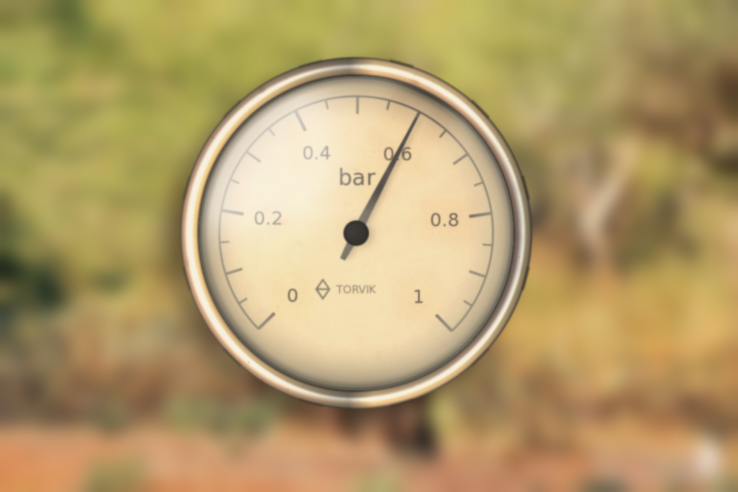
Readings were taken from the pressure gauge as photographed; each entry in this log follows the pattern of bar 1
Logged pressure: bar 0.6
